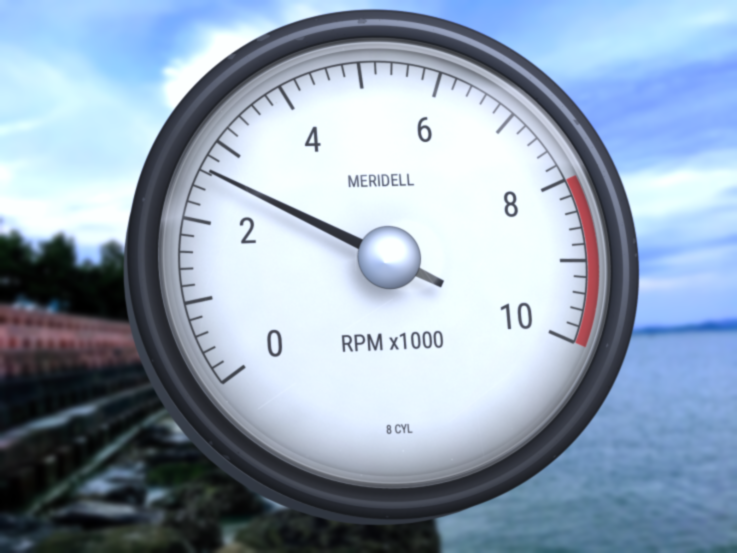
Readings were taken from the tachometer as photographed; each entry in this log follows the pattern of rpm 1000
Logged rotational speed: rpm 2600
